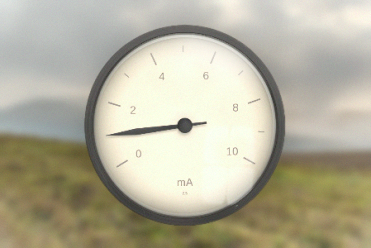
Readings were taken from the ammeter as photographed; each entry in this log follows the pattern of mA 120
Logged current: mA 1
